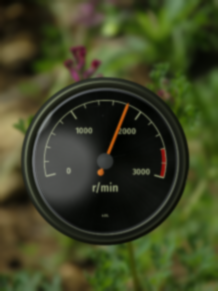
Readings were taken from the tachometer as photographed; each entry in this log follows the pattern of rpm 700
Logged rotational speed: rpm 1800
